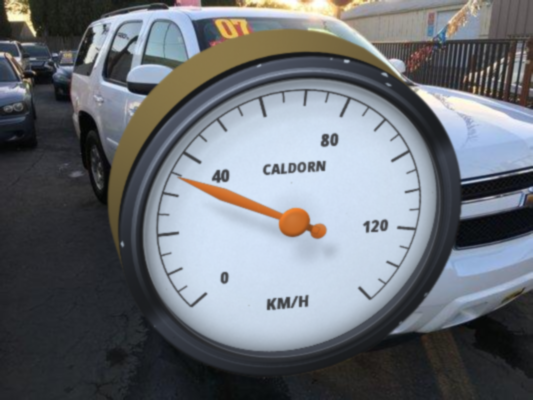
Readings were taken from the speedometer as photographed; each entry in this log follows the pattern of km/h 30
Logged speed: km/h 35
